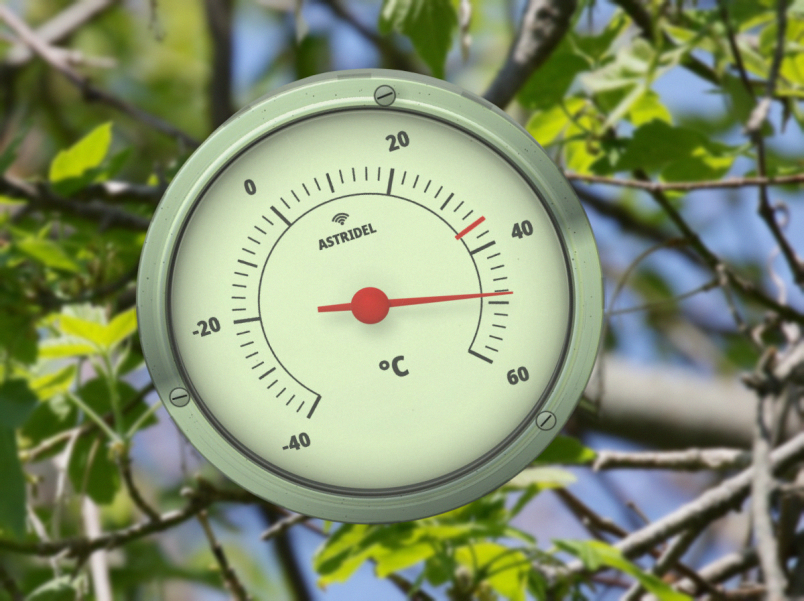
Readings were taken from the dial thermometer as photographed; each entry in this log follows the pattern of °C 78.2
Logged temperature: °C 48
